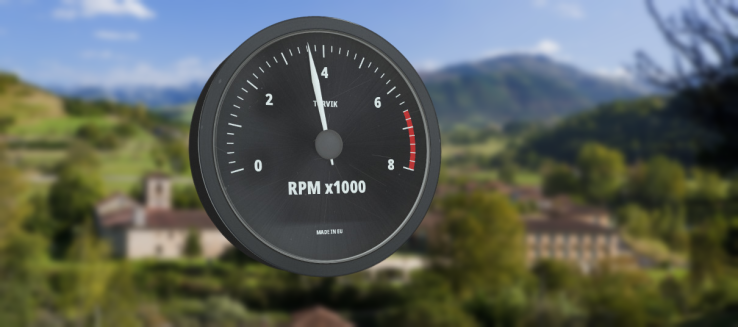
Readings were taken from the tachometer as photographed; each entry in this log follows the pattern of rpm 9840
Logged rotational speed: rpm 3600
